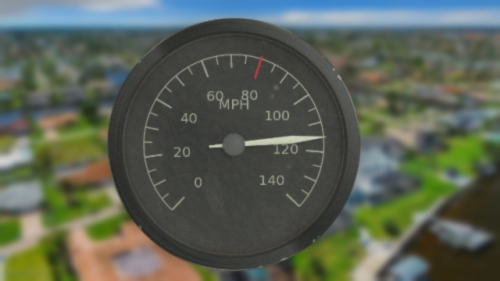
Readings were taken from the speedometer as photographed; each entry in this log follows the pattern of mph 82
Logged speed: mph 115
